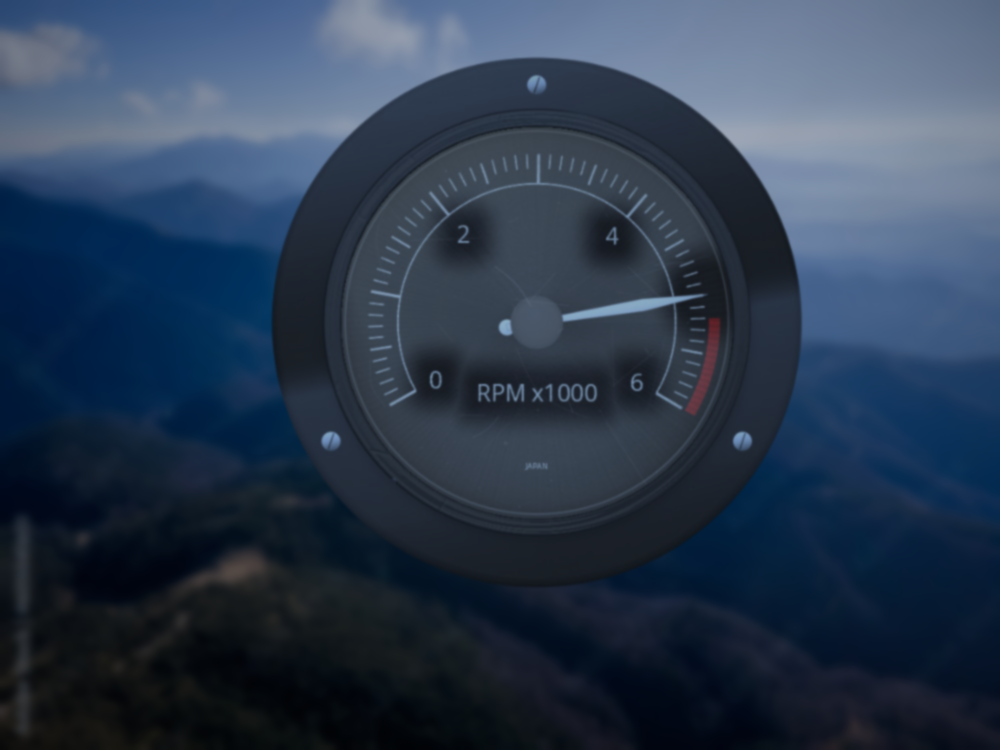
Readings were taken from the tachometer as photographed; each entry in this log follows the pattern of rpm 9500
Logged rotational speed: rpm 5000
